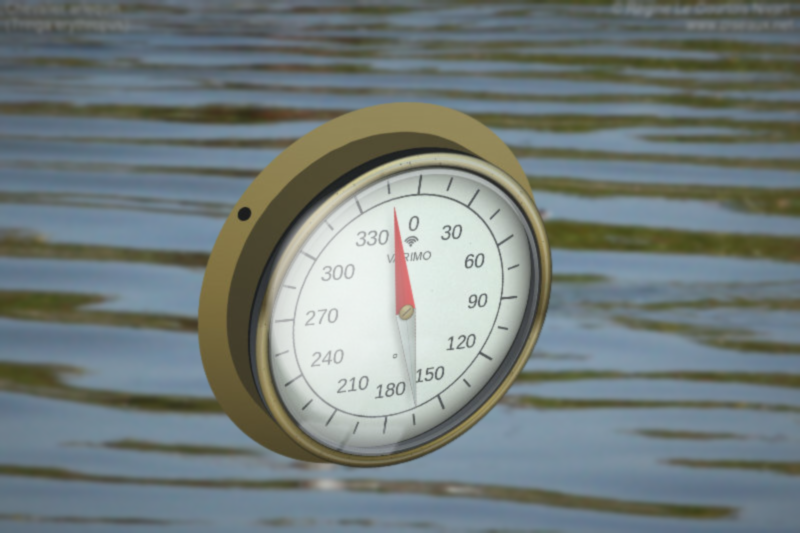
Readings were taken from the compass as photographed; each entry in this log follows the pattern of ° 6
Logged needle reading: ° 345
